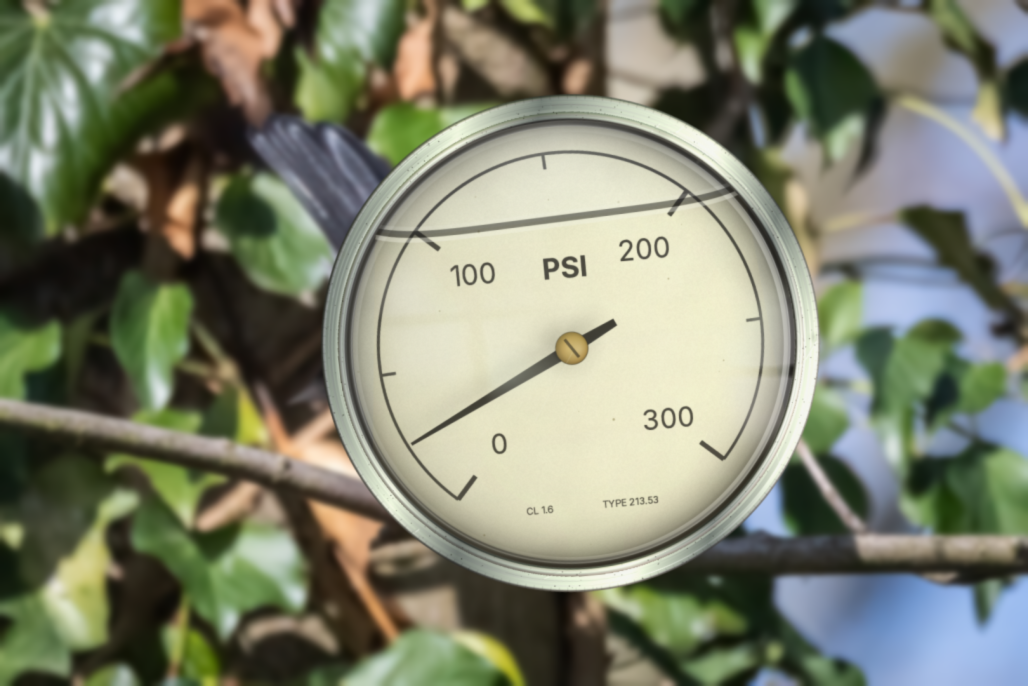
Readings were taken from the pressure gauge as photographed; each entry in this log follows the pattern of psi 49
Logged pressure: psi 25
